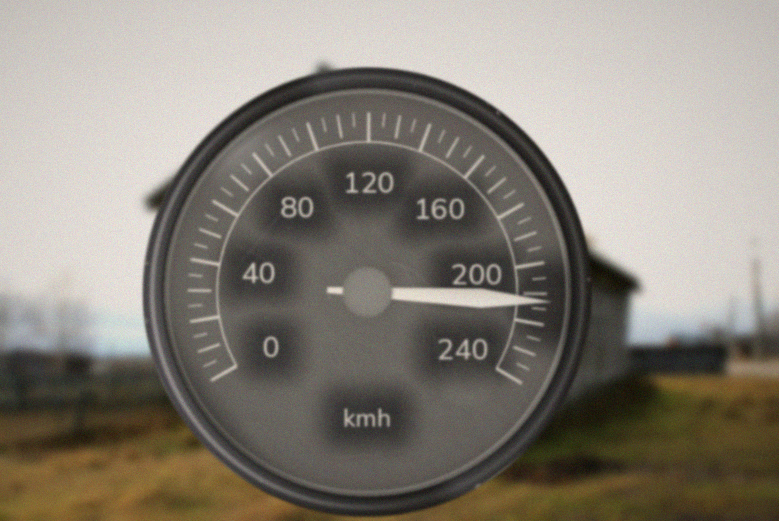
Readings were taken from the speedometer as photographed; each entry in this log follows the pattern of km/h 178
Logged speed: km/h 212.5
